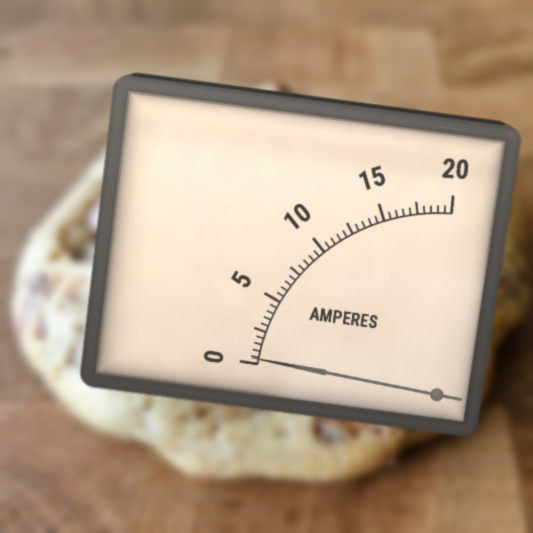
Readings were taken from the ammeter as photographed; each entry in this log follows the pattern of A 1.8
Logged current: A 0.5
